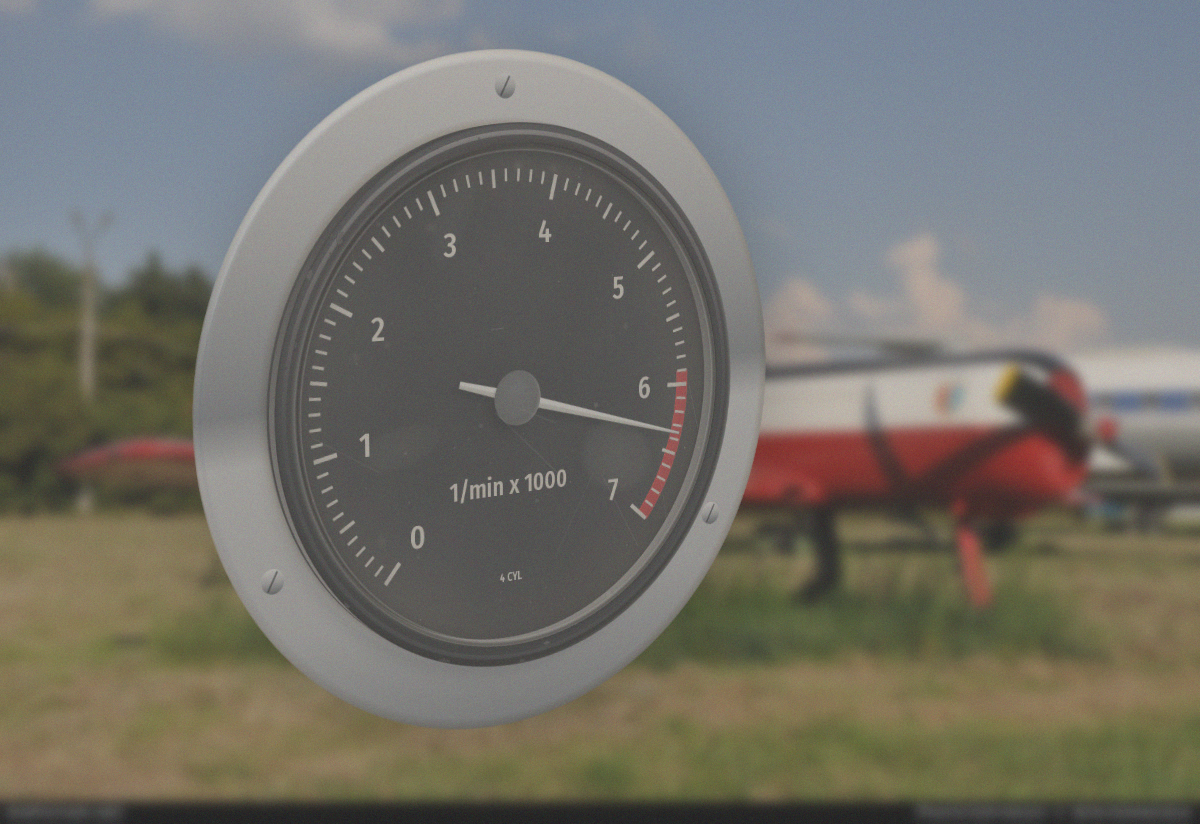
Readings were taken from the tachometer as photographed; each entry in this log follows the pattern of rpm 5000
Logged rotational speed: rpm 6350
